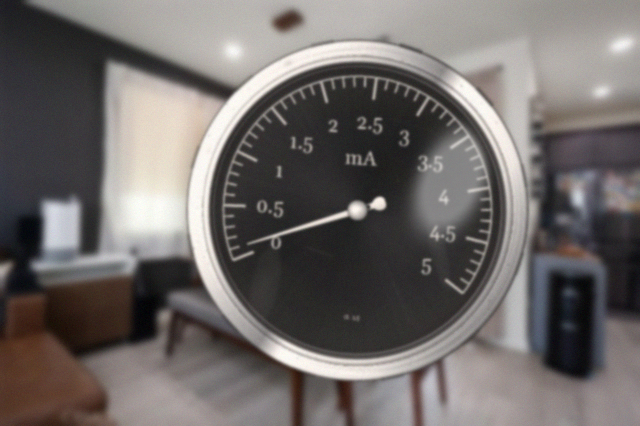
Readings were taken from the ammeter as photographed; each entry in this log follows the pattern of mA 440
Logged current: mA 0.1
